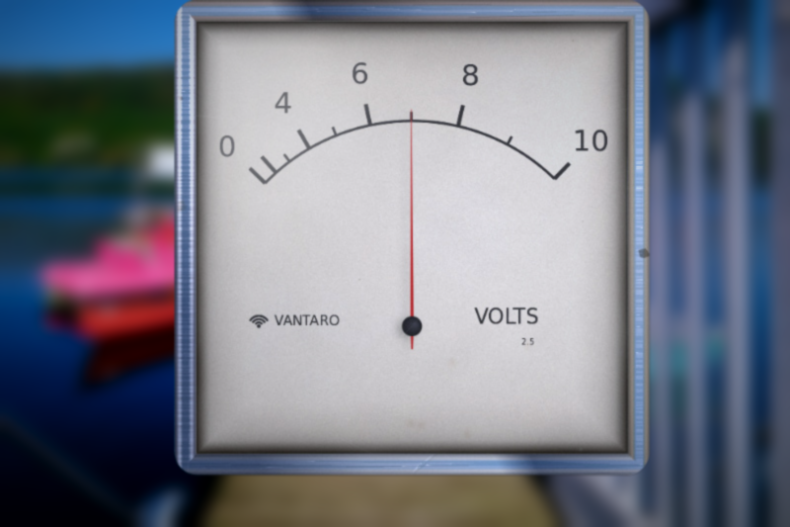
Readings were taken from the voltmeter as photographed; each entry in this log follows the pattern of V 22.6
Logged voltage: V 7
